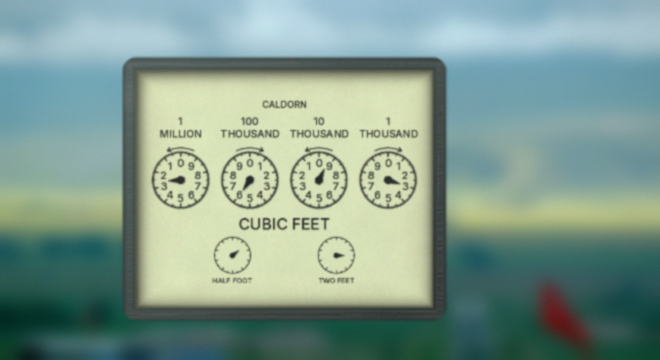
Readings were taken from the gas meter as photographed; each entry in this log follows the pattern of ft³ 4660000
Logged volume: ft³ 259300
